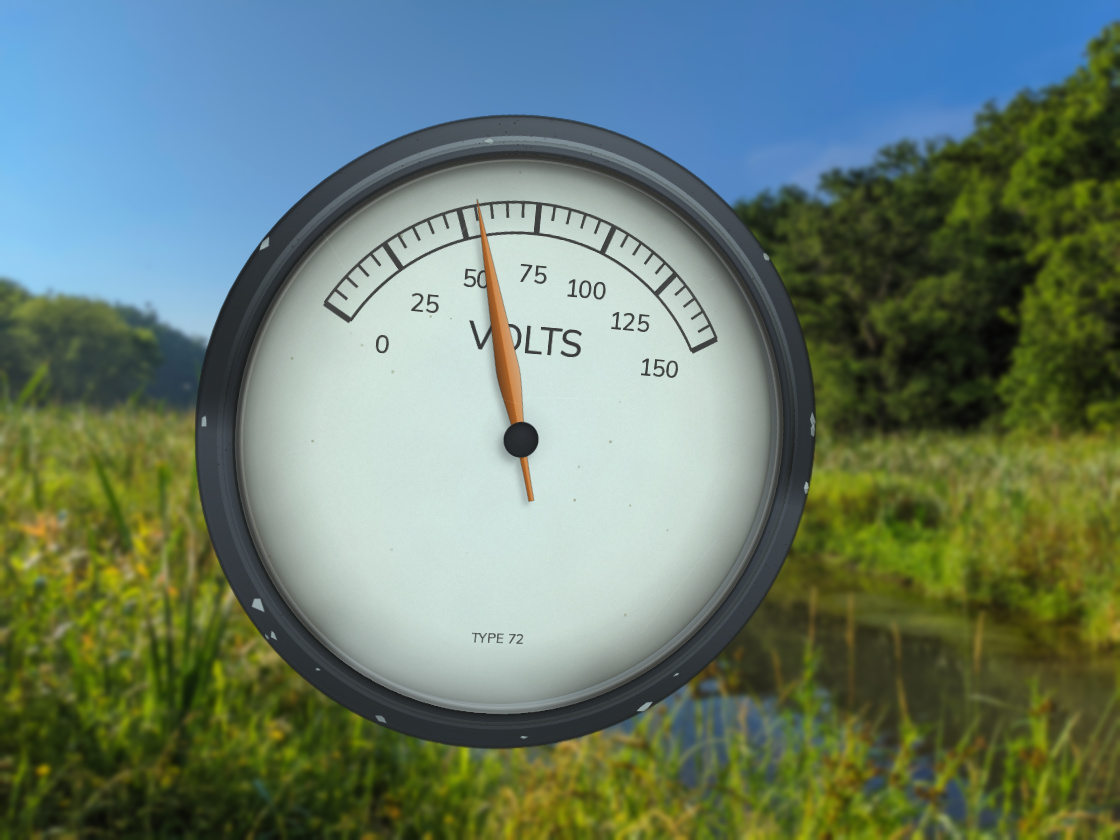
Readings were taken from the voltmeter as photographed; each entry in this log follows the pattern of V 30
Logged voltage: V 55
